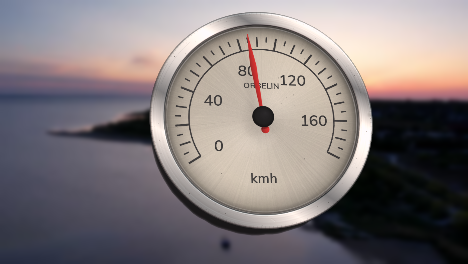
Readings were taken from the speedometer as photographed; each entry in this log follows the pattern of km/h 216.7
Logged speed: km/h 85
